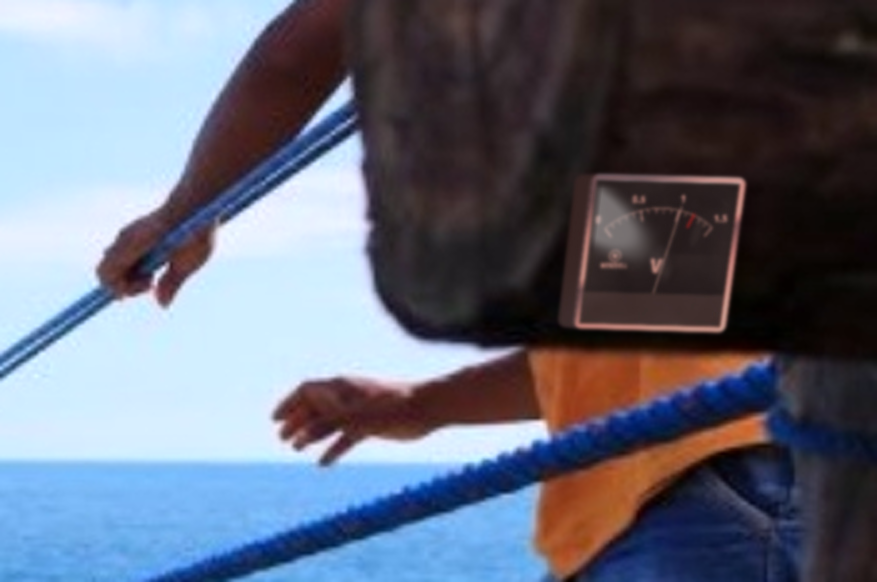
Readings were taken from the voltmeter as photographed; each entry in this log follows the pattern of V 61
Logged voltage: V 1
